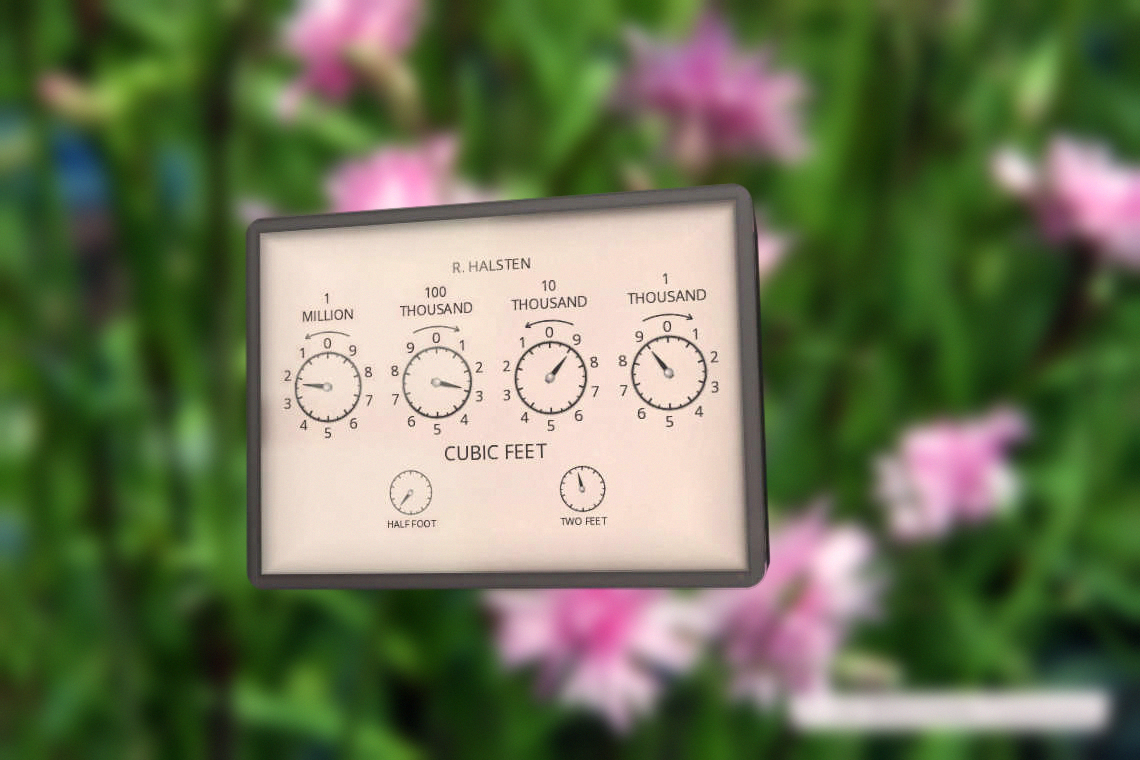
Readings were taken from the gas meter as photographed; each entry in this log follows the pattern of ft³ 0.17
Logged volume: ft³ 228900
